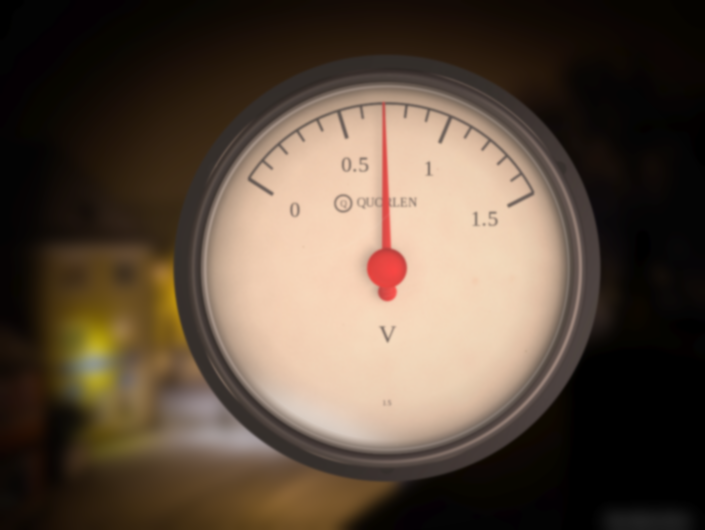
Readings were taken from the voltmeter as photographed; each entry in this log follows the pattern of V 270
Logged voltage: V 0.7
